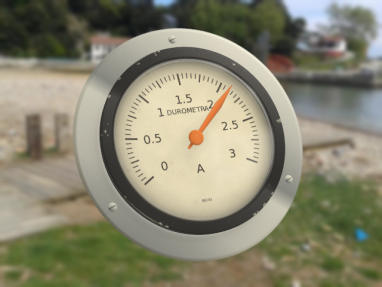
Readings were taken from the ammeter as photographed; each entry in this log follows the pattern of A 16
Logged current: A 2.1
